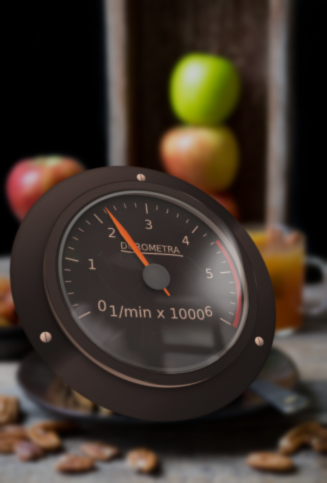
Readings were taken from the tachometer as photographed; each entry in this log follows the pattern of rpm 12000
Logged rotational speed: rpm 2200
